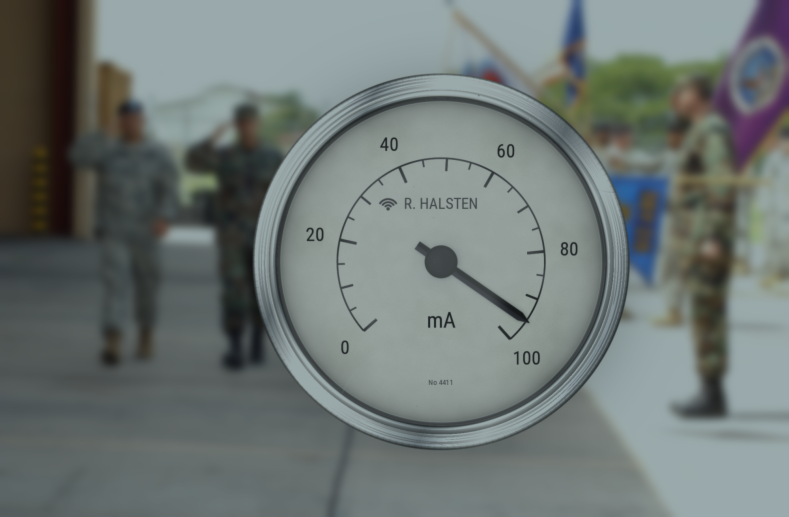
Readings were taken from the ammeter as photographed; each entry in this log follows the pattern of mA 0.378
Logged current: mA 95
